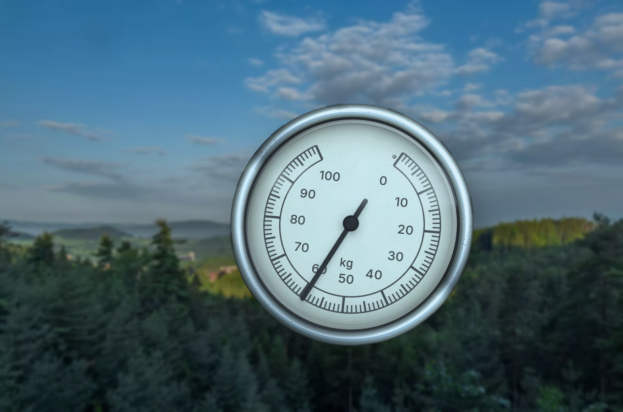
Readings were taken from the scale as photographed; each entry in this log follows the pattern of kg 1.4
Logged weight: kg 59
